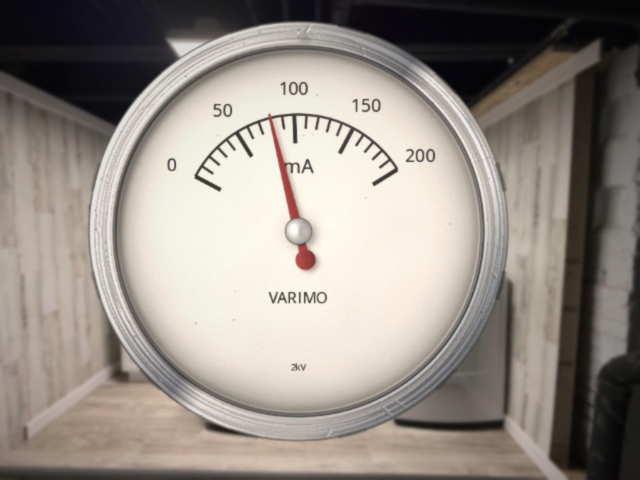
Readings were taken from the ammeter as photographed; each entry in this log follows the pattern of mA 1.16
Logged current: mA 80
